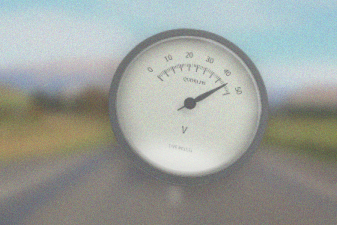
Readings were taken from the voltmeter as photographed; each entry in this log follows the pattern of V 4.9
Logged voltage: V 45
